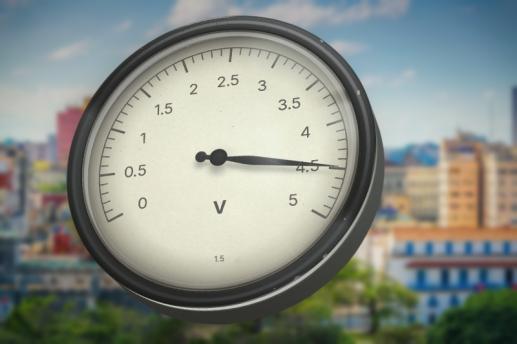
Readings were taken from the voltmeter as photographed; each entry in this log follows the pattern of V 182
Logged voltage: V 4.5
